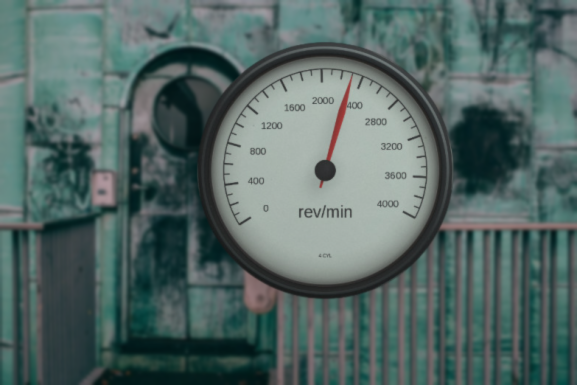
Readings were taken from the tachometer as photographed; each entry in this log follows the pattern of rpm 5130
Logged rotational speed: rpm 2300
